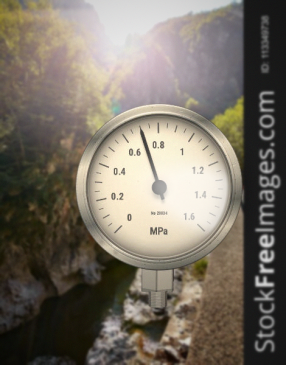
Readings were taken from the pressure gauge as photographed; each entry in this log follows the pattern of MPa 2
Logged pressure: MPa 0.7
